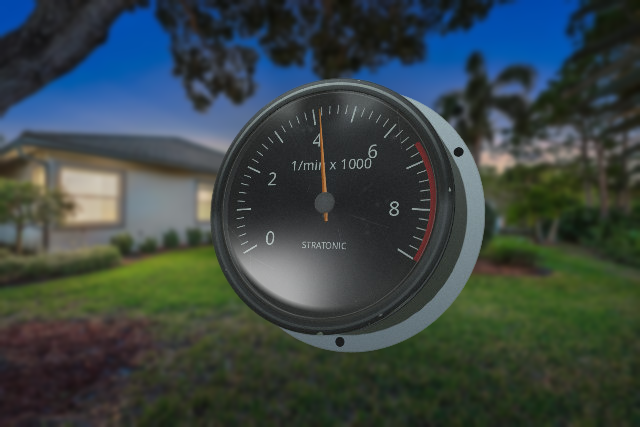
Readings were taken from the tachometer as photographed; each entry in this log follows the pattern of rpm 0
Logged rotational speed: rpm 4200
